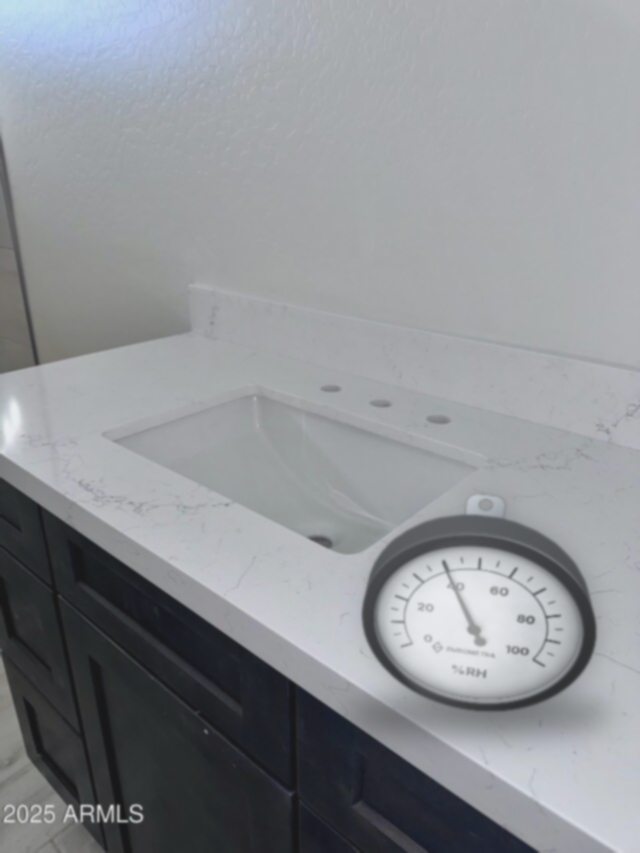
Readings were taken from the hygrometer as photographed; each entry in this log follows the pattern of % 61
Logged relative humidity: % 40
